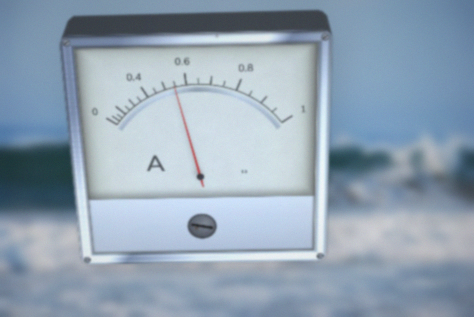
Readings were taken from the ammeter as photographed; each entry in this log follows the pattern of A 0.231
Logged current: A 0.55
